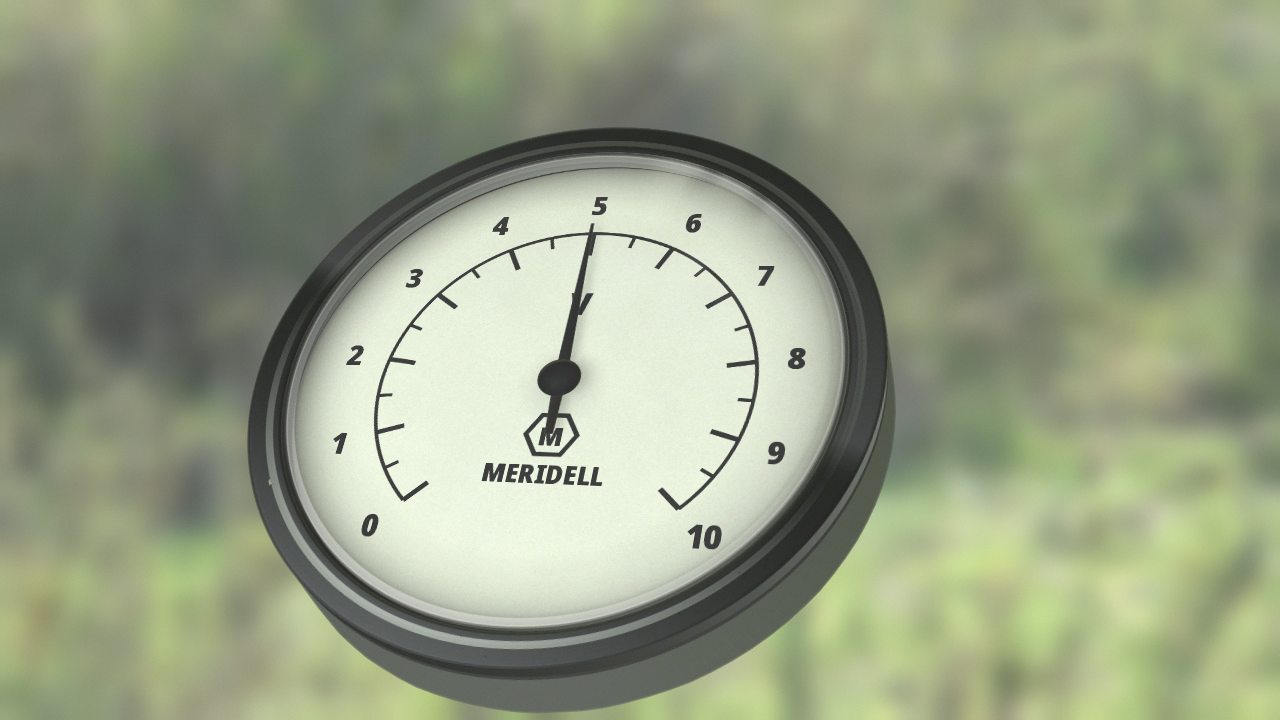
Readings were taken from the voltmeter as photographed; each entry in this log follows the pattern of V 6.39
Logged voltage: V 5
